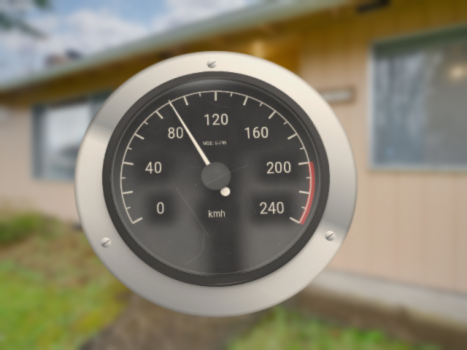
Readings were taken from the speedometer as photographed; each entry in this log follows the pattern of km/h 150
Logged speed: km/h 90
